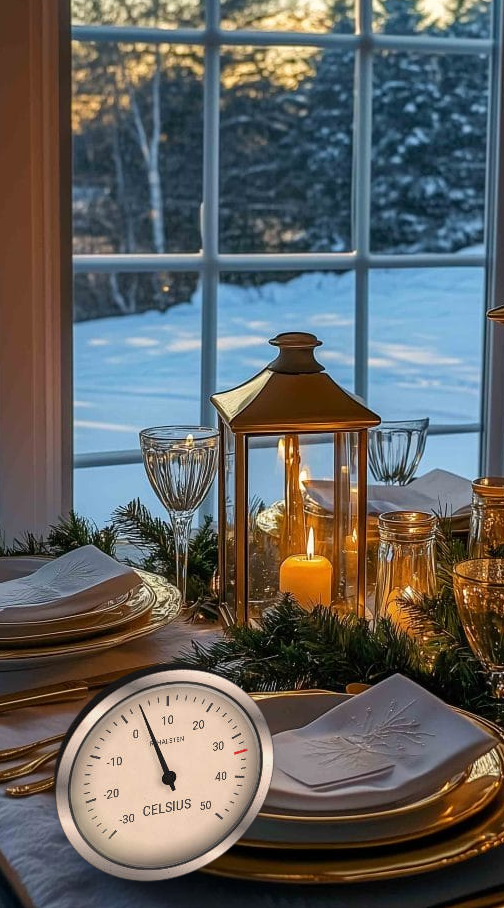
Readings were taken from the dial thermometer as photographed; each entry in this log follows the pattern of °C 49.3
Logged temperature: °C 4
